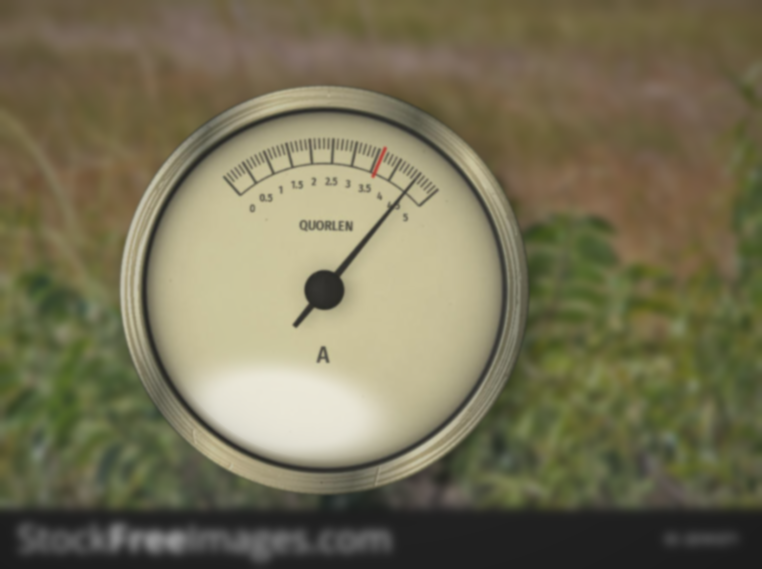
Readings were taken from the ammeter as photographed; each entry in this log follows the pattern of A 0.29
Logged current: A 4.5
